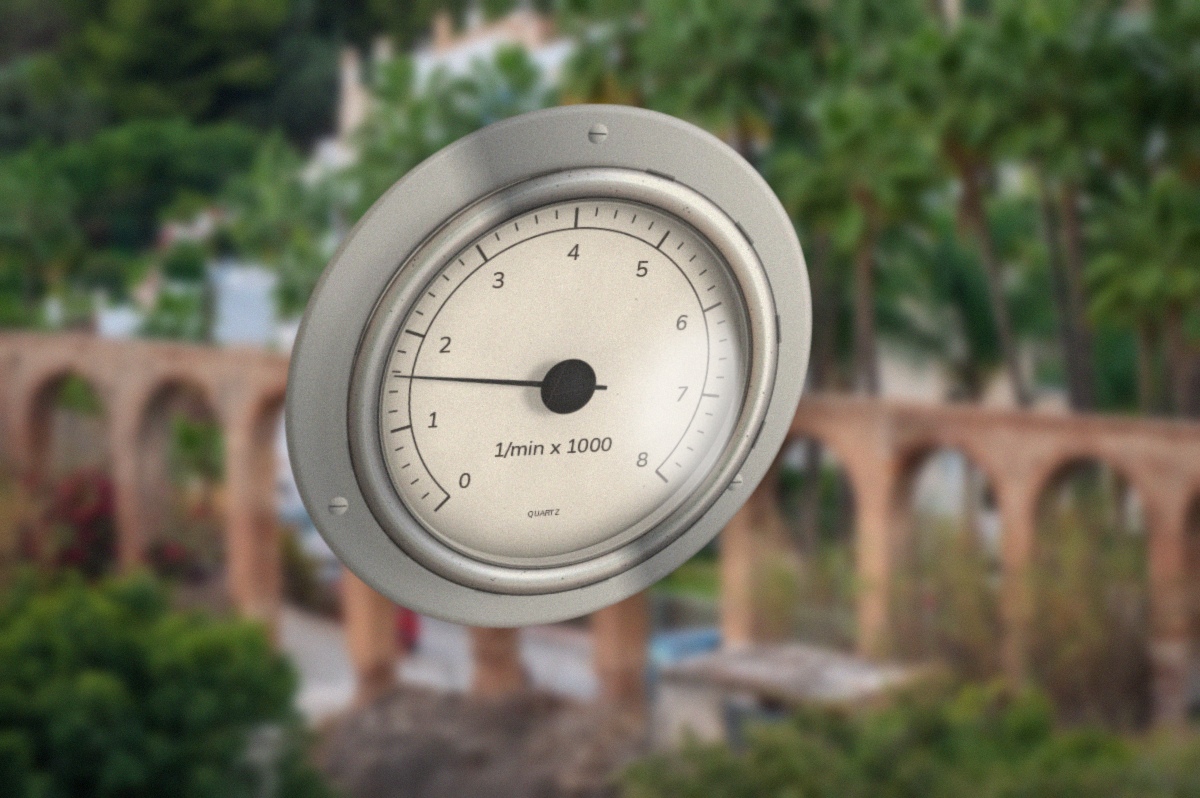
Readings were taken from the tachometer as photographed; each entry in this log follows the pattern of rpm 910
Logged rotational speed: rpm 1600
